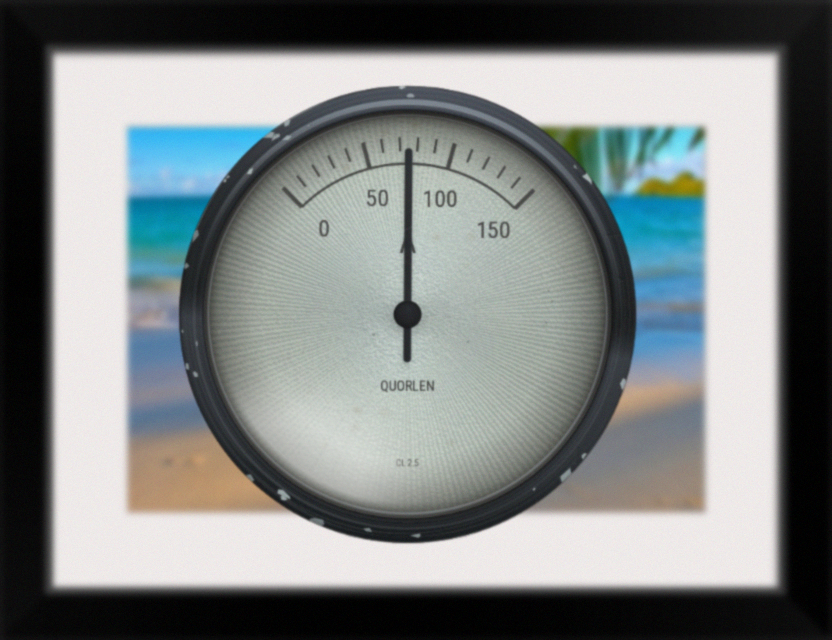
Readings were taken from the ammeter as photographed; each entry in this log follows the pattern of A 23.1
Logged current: A 75
